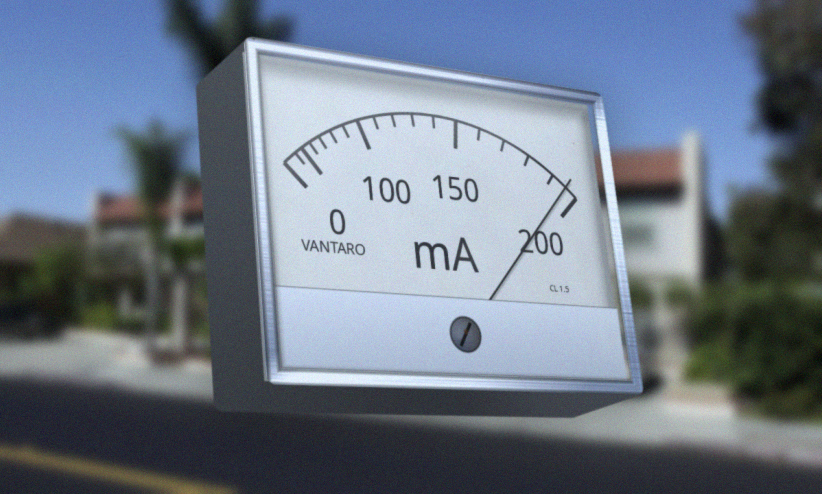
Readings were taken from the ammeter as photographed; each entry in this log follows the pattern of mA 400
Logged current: mA 195
